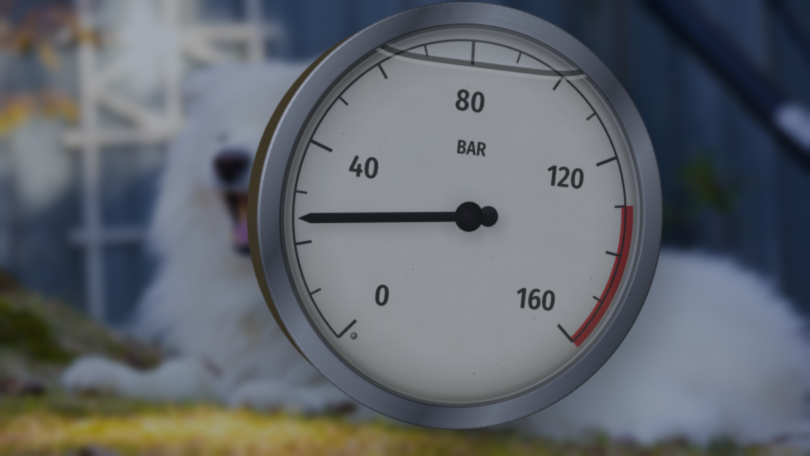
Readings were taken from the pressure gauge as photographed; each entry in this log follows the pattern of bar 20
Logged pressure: bar 25
